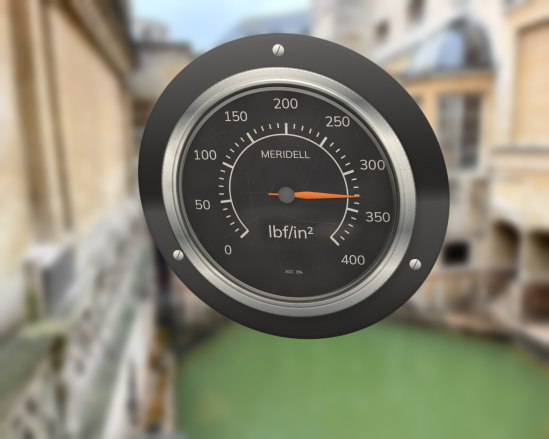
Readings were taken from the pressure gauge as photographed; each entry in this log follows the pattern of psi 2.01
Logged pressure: psi 330
